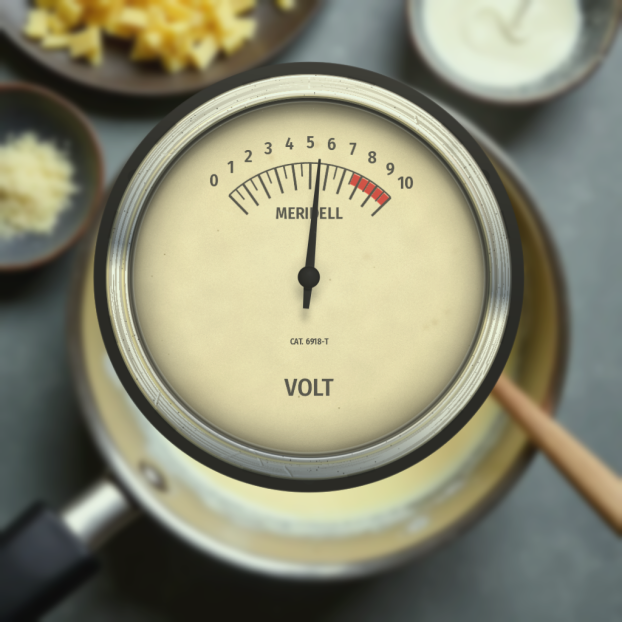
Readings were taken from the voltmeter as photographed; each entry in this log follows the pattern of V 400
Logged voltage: V 5.5
